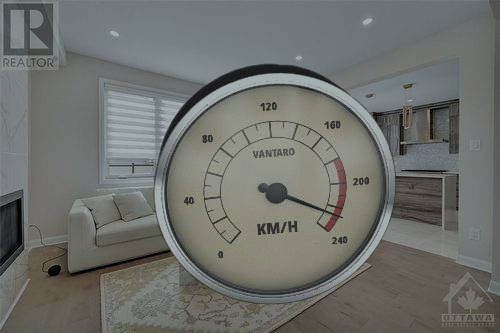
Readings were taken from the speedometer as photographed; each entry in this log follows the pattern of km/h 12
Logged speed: km/h 225
